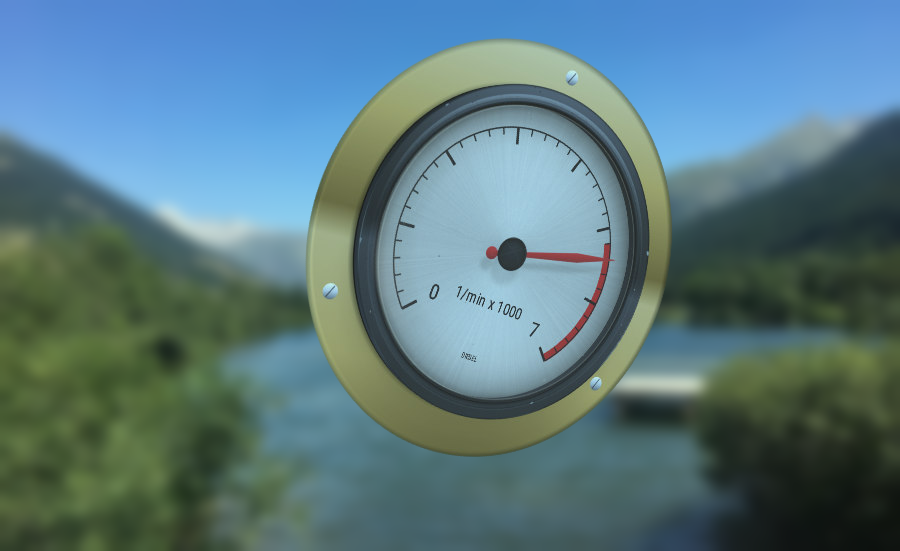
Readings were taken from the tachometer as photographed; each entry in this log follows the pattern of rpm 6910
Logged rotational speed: rpm 5400
